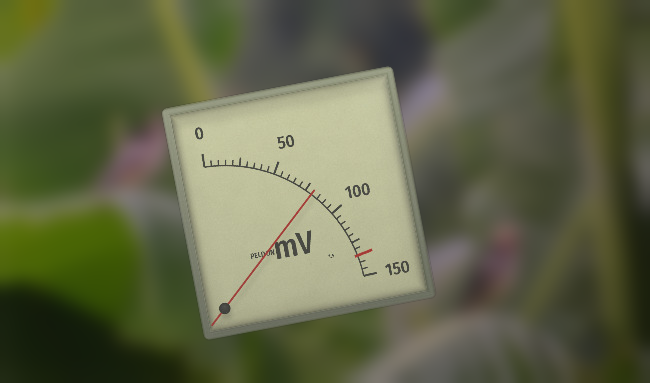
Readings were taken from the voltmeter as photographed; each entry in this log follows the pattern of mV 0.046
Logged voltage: mV 80
